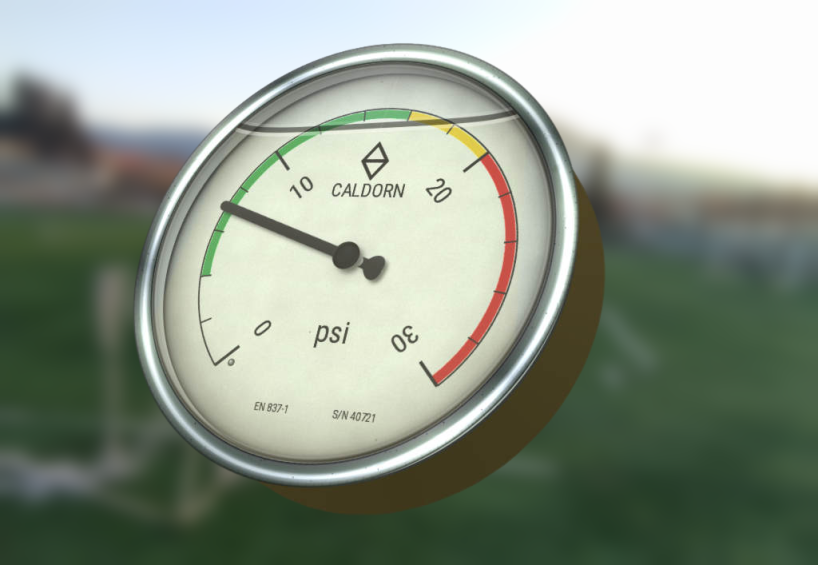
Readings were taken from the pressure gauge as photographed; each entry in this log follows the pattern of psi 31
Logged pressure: psi 7
